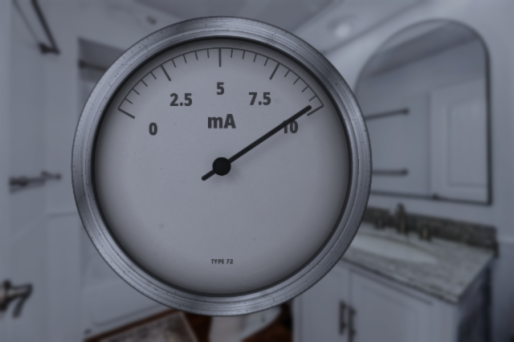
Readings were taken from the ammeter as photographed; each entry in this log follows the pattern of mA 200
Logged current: mA 9.75
